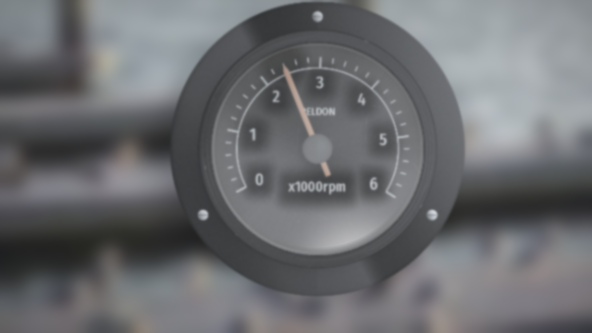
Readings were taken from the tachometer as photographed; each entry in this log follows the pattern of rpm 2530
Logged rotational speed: rpm 2400
